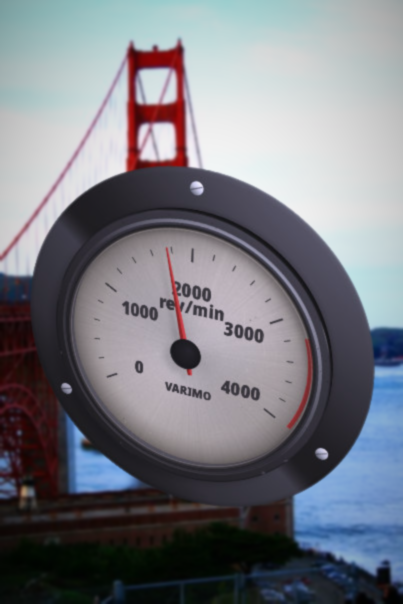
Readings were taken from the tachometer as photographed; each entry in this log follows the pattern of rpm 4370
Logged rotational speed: rpm 1800
